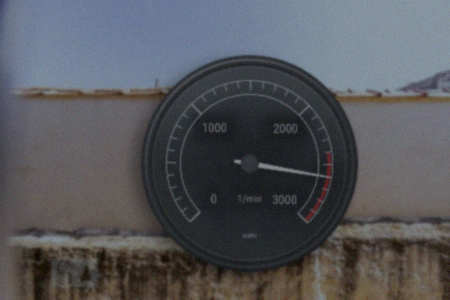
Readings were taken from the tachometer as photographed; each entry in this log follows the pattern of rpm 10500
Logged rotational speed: rpm 2600
